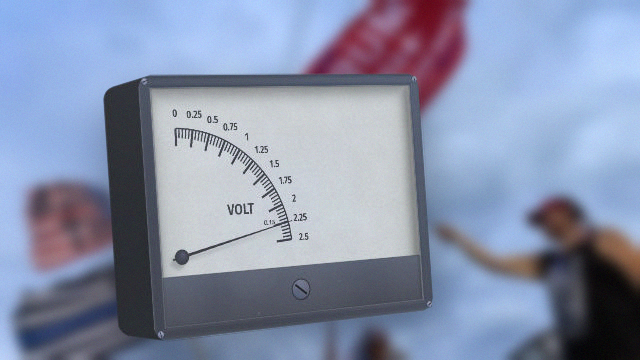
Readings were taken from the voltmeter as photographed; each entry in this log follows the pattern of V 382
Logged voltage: V 2.25
